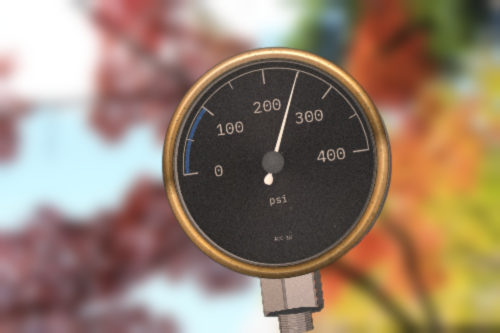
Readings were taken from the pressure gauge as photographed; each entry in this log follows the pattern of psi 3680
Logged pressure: psi 250
